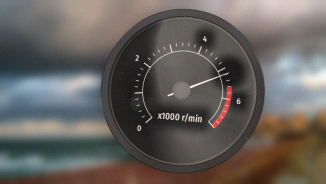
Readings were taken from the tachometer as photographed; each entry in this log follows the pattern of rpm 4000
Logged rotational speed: rpm 5200
